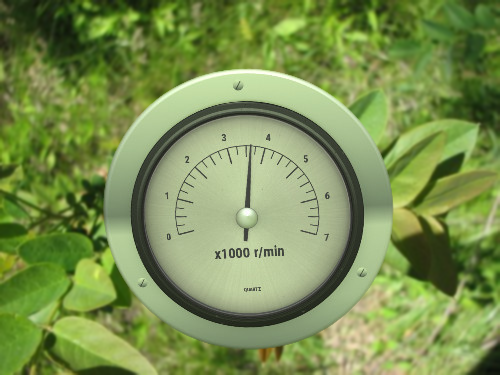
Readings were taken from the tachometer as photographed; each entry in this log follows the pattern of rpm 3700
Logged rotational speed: rpm 3625
